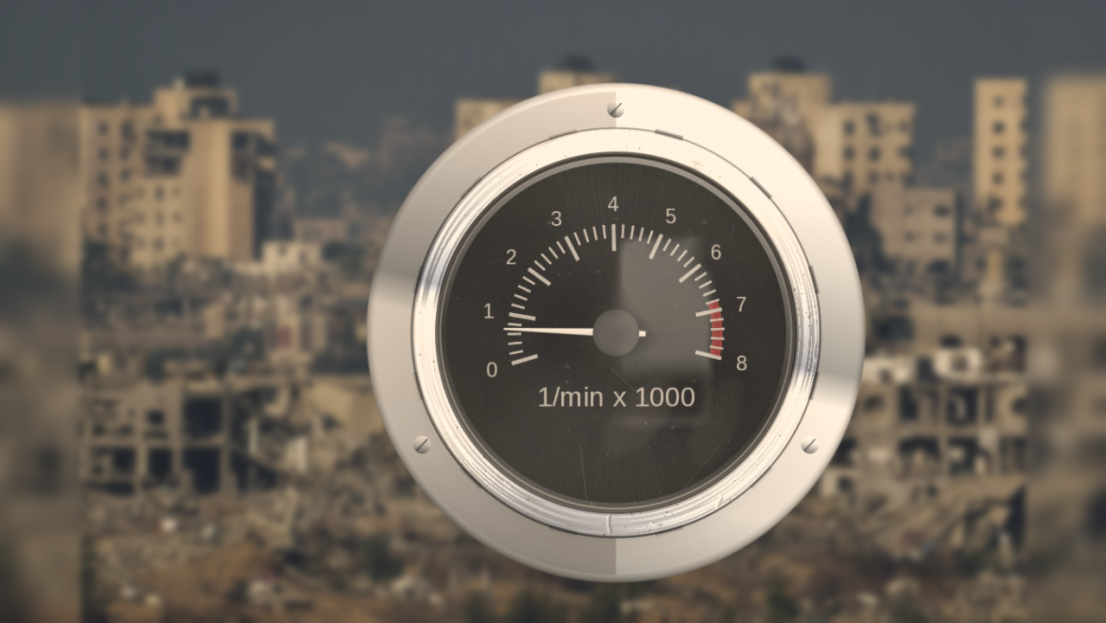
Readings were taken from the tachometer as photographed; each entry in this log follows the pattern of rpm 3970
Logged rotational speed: rpm 700
